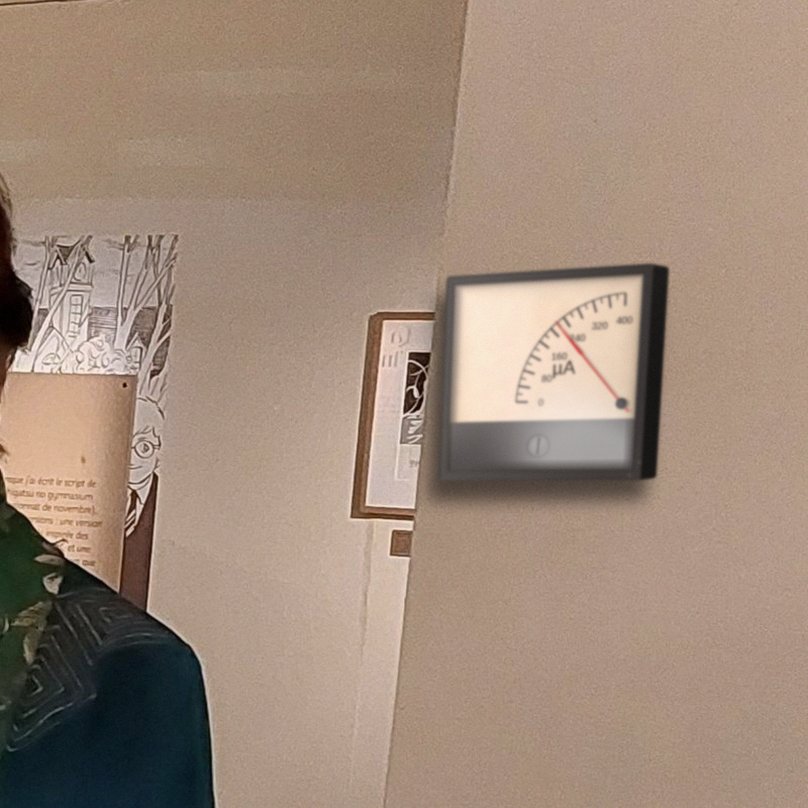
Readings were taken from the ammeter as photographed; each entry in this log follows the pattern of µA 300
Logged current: µA 220
